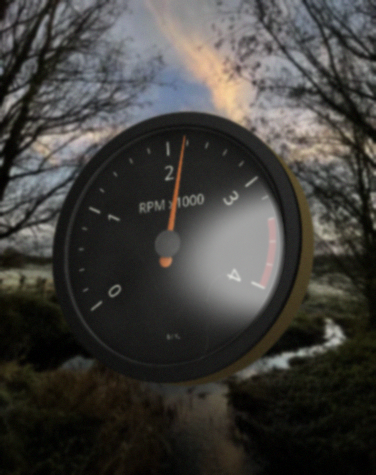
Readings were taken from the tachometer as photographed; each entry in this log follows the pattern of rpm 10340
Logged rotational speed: rpm 2200
